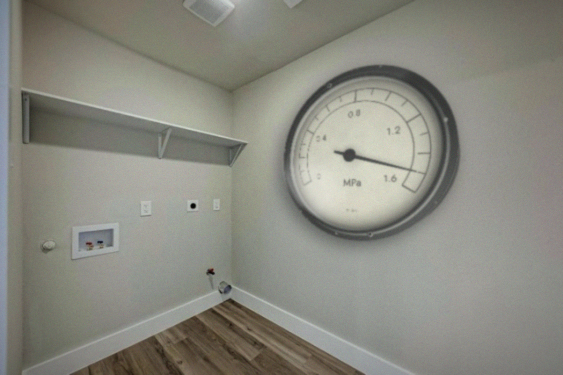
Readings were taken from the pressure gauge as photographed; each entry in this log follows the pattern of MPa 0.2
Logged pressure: MPa 1.5
